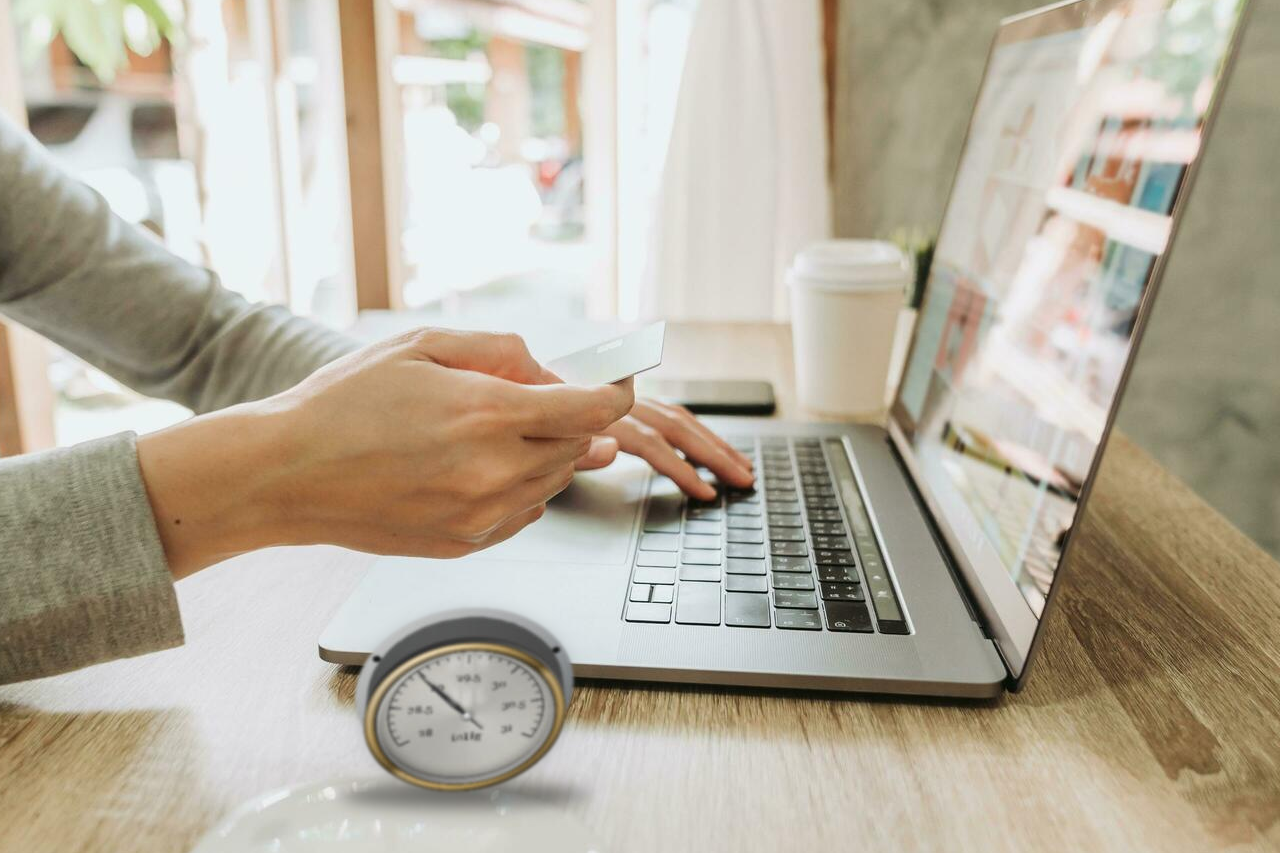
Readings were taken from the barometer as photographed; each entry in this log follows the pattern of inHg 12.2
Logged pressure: inHg 29
